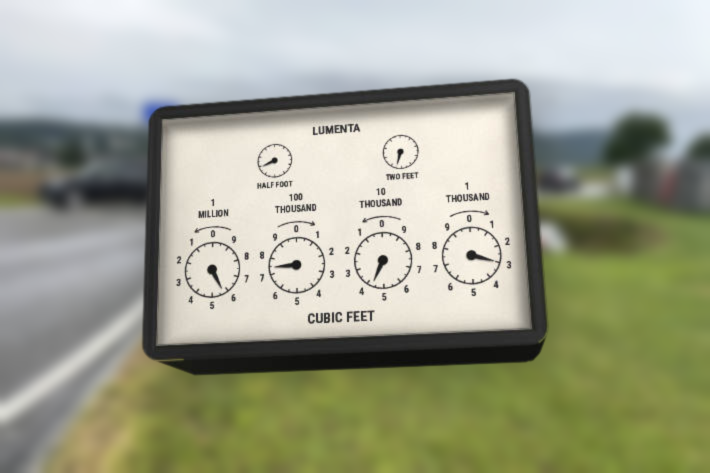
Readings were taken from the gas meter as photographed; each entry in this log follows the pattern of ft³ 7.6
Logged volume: ft³ 574300
